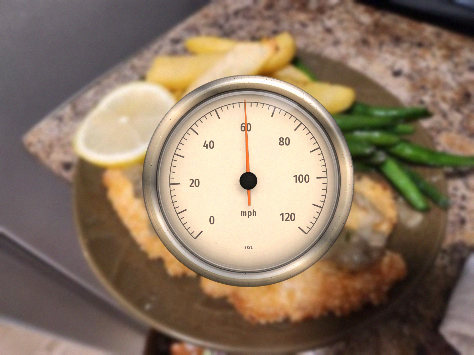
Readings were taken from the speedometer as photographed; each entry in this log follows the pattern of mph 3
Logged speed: mph 60
